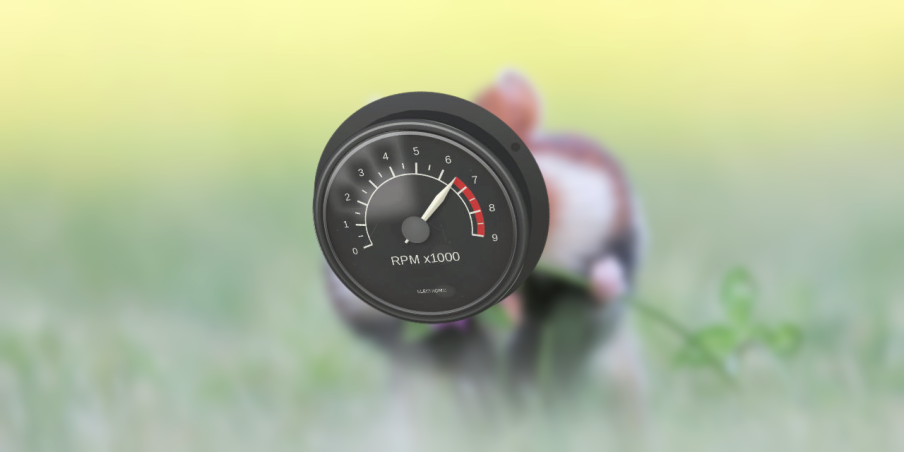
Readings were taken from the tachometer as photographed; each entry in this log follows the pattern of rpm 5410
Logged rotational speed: rpm 6500
